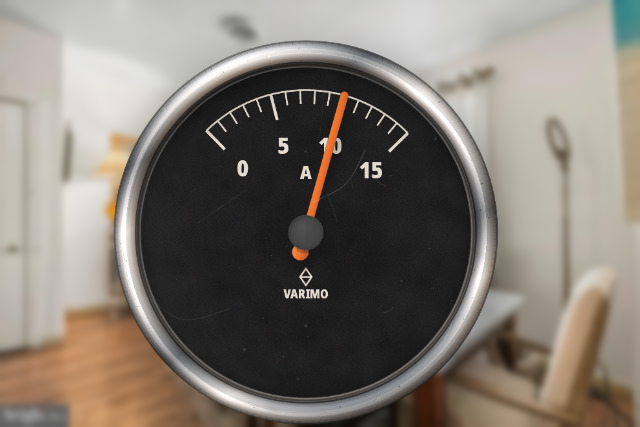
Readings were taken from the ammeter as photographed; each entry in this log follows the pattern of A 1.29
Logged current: A 10
